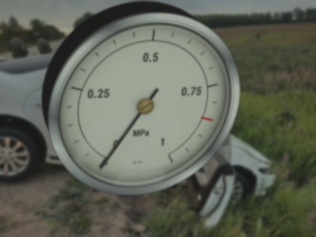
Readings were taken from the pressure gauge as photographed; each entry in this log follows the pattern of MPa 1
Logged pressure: MPa 0
